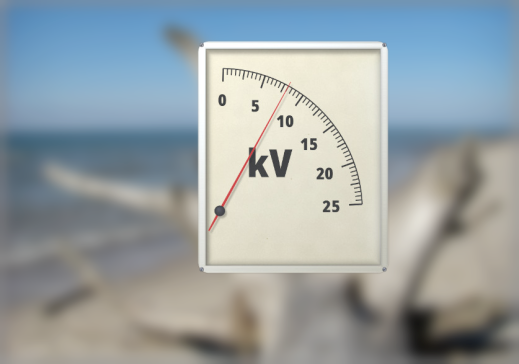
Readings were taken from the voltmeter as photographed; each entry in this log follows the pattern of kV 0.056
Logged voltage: kV 8
